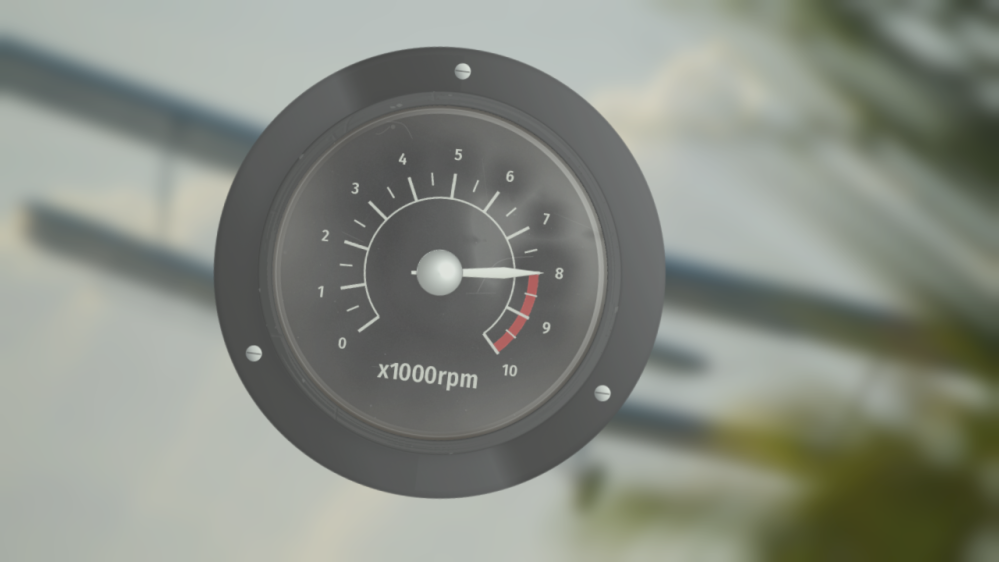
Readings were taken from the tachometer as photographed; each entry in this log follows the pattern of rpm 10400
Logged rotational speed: rpm 8000
